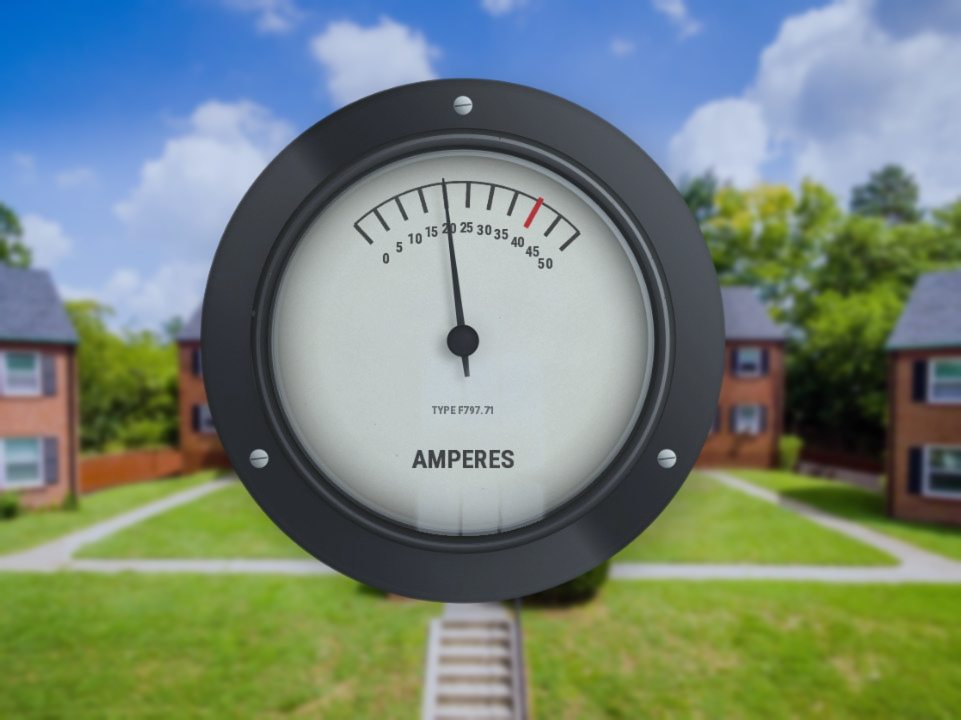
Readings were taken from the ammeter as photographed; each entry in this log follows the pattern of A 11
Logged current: A 20
